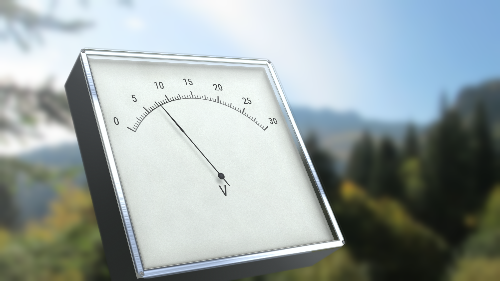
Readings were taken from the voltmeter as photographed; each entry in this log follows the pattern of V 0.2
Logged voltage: V 7.5
